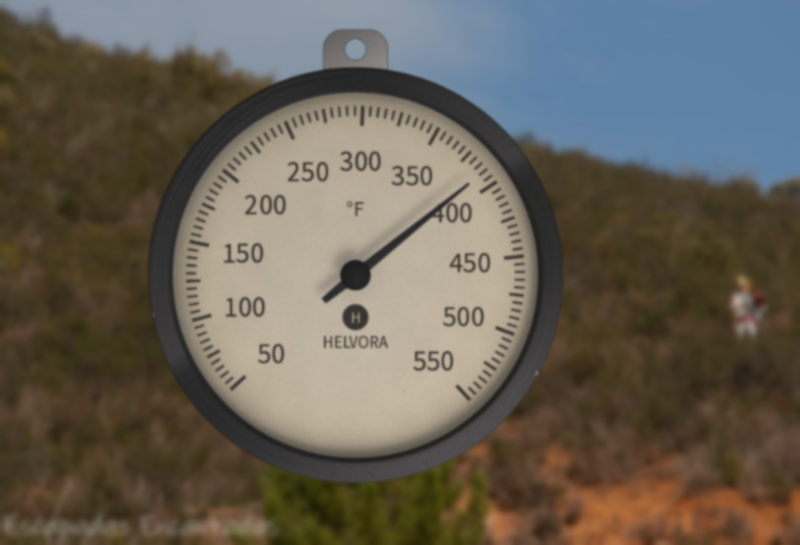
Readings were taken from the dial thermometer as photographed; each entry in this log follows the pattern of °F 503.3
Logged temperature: °F 390
